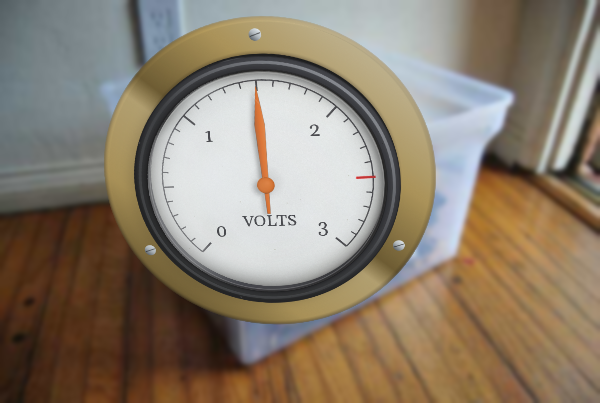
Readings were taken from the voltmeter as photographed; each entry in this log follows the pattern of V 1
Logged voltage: V 1.5
